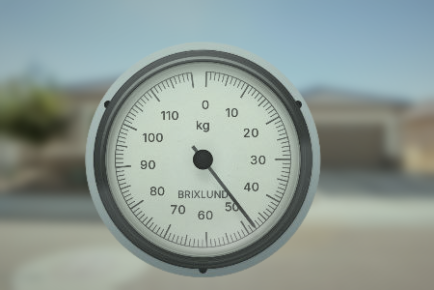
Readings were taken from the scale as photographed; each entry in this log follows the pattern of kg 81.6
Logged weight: kg 48
